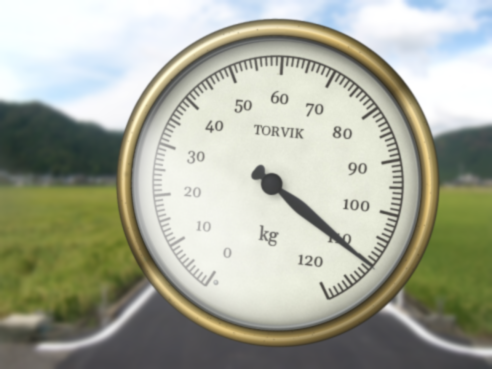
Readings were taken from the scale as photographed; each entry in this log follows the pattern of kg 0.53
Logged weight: kg 110
